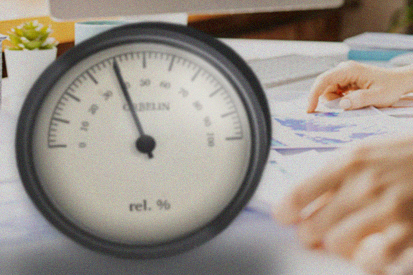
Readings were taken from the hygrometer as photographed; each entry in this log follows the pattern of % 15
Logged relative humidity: % 40
